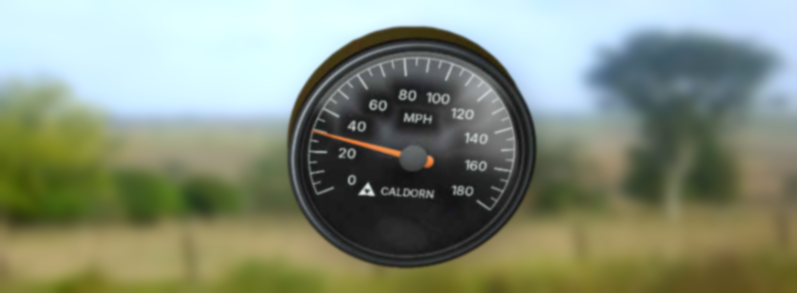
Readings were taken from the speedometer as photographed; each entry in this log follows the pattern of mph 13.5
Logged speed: mph 30
